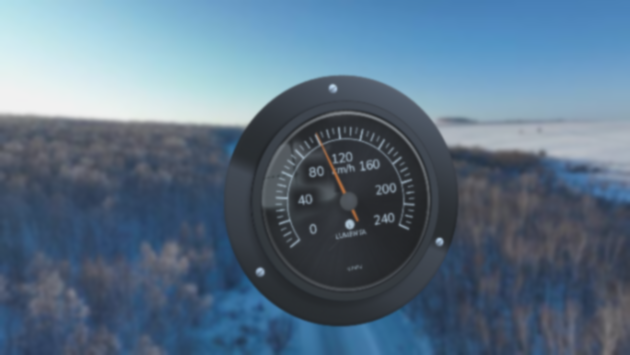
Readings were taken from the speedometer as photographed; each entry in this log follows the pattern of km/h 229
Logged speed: km/h 100
